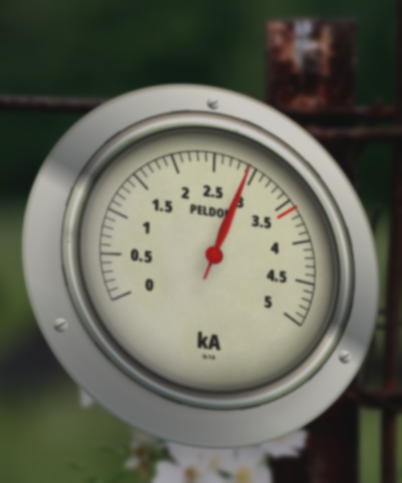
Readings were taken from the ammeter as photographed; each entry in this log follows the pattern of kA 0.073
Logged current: kA 2.9
